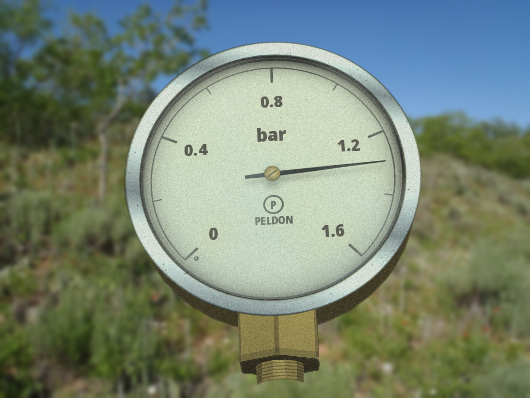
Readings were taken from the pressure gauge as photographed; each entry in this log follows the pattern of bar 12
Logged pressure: bar 1.3
